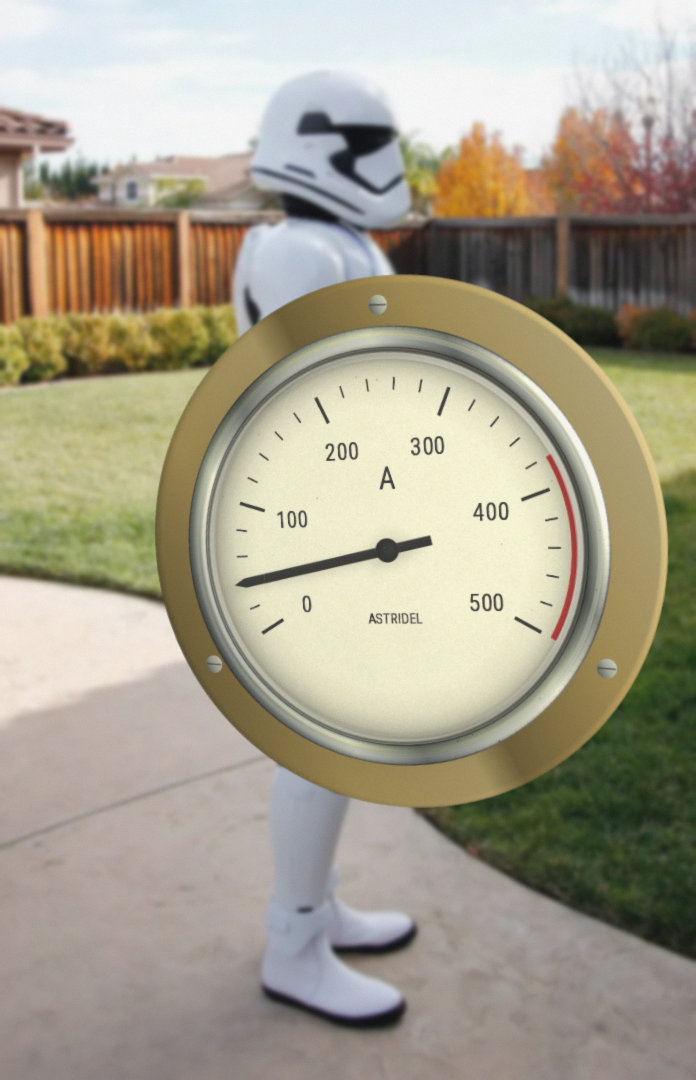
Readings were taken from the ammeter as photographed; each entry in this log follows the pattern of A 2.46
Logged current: A 40
